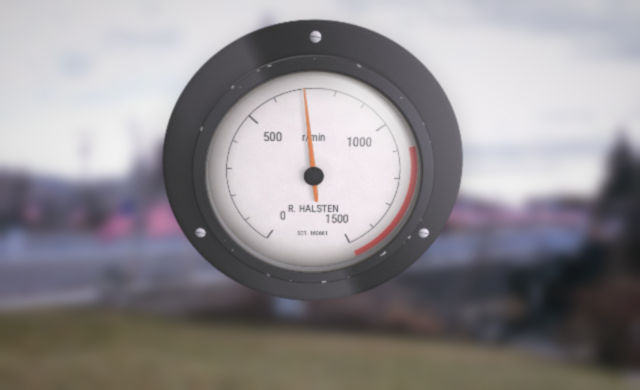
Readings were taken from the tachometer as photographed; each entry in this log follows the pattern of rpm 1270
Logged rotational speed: rpm 700
